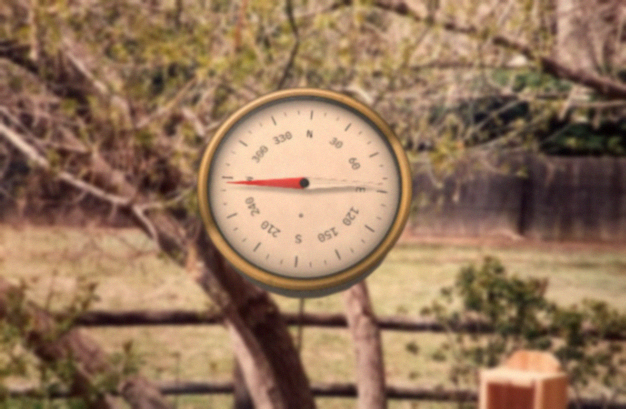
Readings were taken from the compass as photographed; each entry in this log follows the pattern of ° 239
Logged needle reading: ° 265
